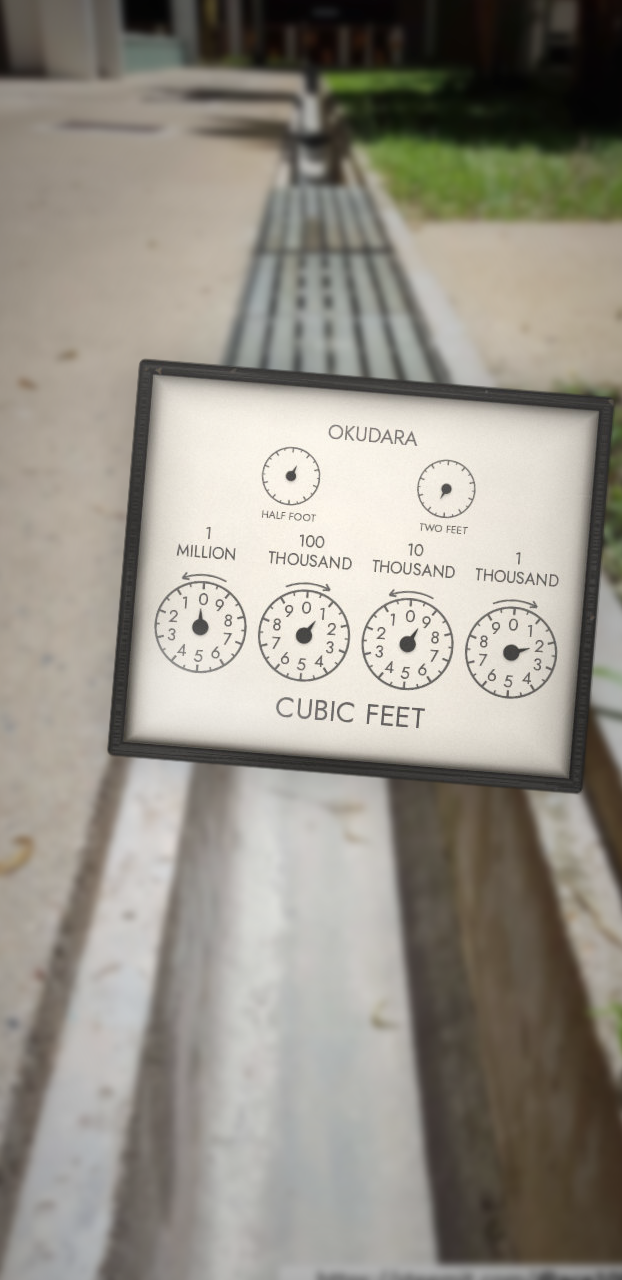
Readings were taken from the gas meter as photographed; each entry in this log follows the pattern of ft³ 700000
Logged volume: ft³ 9200
